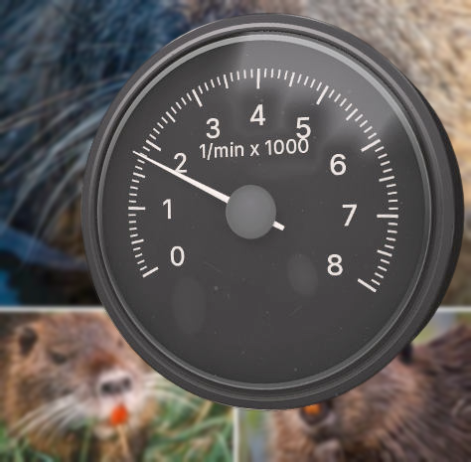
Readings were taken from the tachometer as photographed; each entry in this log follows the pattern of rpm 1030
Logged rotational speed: rpm 1800
